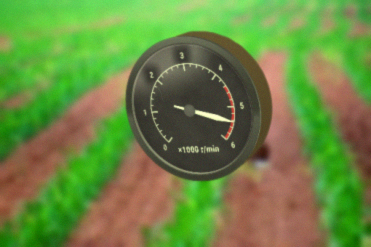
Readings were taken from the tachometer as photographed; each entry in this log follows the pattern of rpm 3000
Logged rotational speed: rpm 5400
